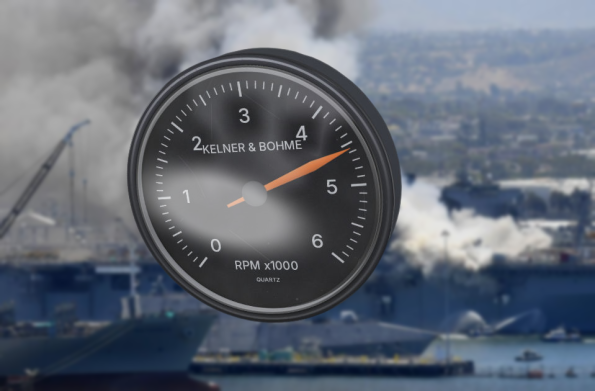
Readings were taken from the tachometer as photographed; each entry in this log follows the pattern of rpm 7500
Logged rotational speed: rpm 4550
